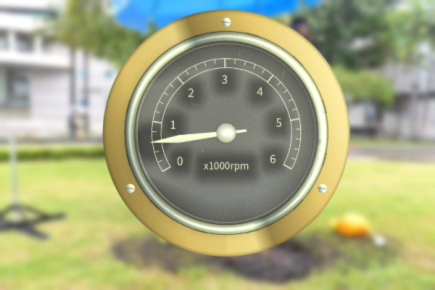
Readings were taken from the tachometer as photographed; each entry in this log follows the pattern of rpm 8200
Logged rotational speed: rpm 600
